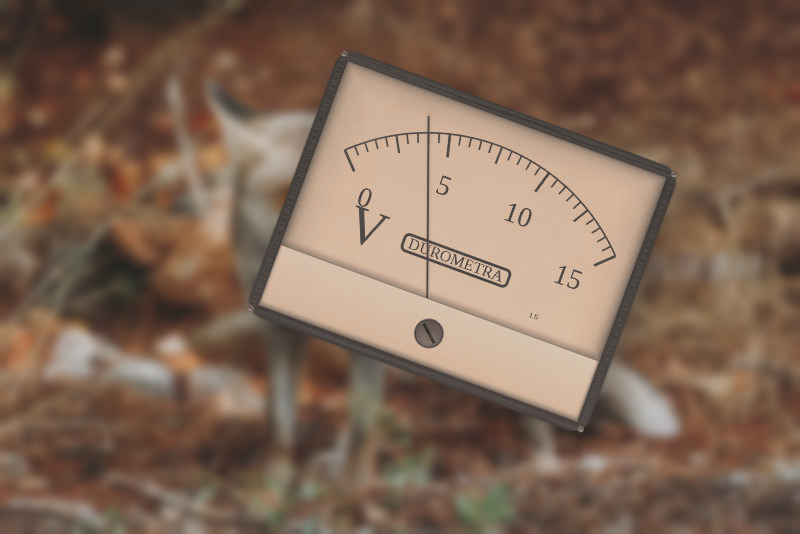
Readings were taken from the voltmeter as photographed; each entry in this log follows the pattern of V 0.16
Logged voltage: V 4
